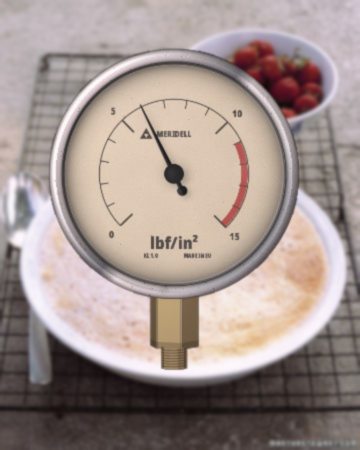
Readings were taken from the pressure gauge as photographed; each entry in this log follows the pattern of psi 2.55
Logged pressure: psi 6
